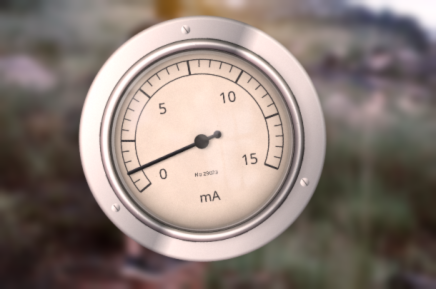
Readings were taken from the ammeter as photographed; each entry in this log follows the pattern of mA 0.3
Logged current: mA 1
